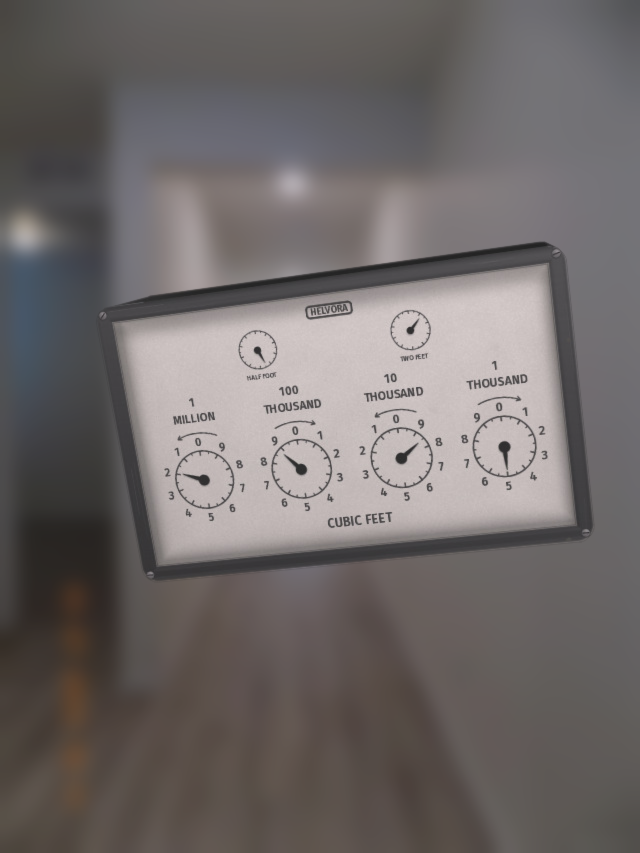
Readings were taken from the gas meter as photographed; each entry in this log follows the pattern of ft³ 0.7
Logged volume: ft³ 188500
